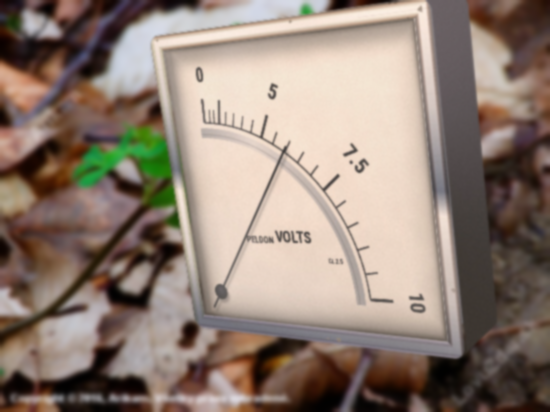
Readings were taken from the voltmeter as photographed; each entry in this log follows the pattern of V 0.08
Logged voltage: V 6
